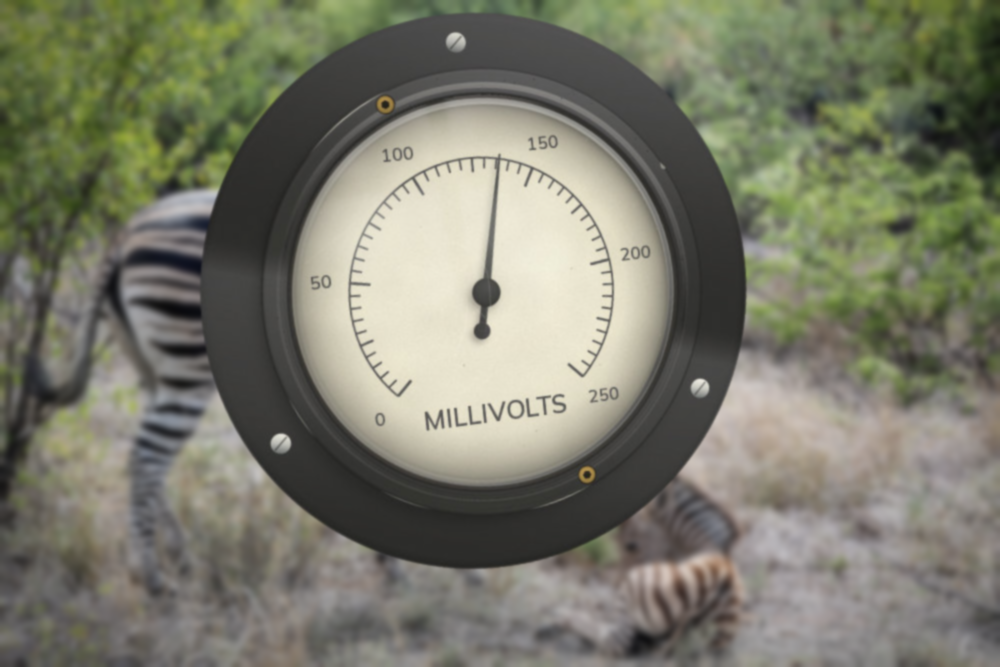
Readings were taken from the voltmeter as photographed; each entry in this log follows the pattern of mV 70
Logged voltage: mV 135
